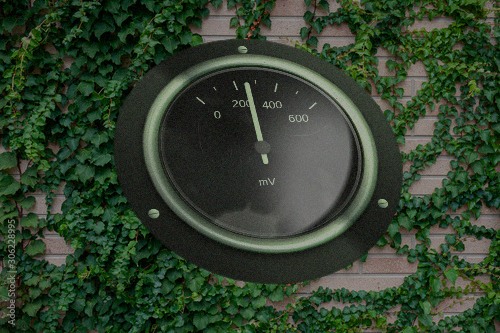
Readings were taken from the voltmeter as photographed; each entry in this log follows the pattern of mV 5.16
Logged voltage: mV 250
